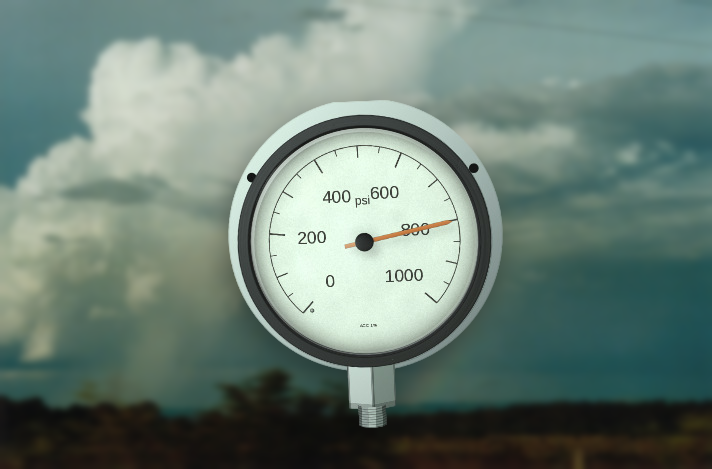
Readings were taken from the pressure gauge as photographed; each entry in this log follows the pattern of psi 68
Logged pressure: psi 800
